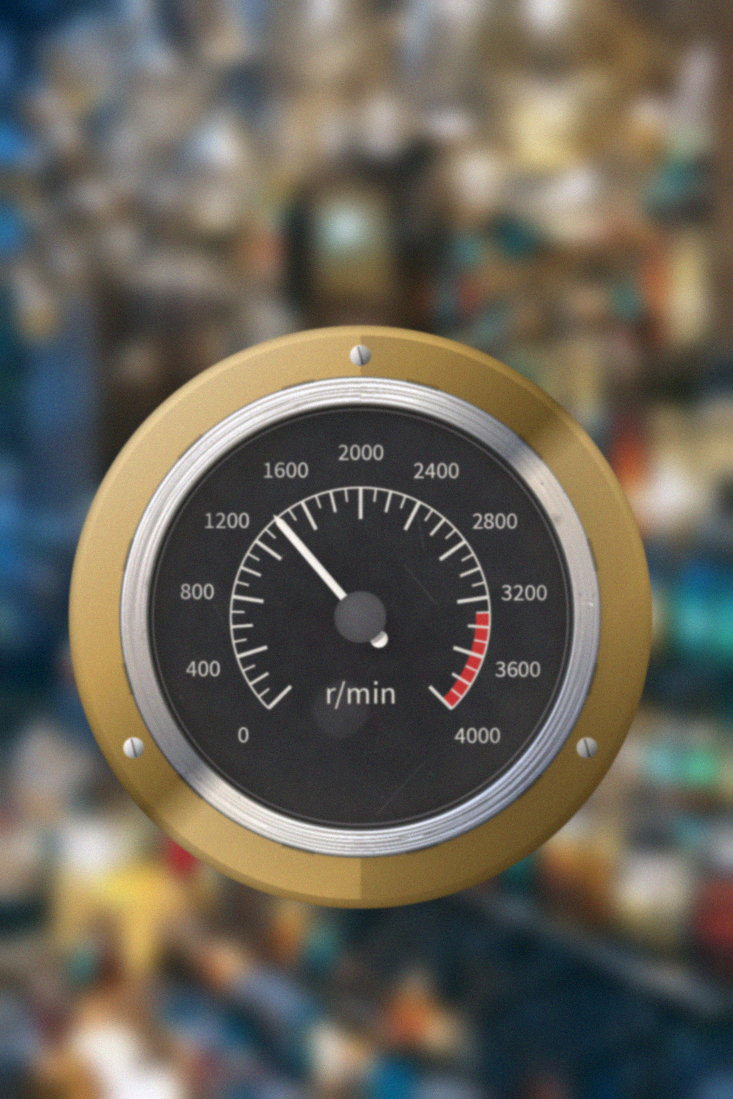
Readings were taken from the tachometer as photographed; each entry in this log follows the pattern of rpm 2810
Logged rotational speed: rpm 1400
